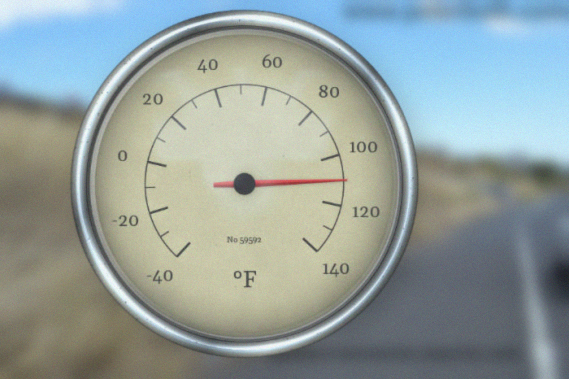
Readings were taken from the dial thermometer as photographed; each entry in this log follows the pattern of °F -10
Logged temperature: °F 110
